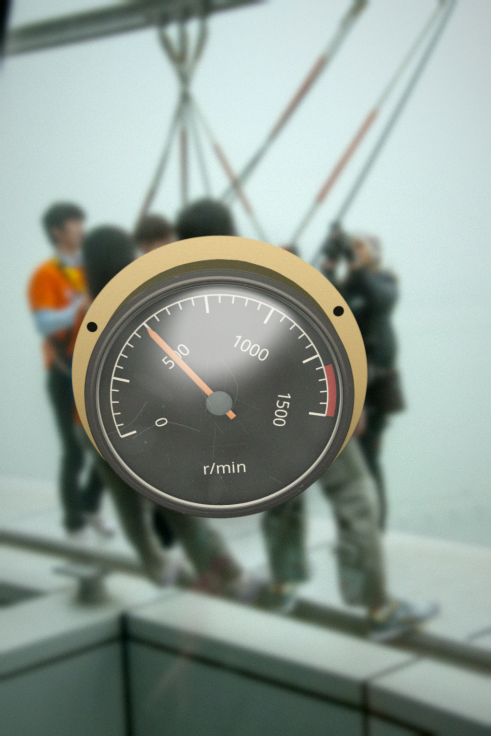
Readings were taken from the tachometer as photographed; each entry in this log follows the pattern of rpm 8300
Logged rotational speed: rpm 500
